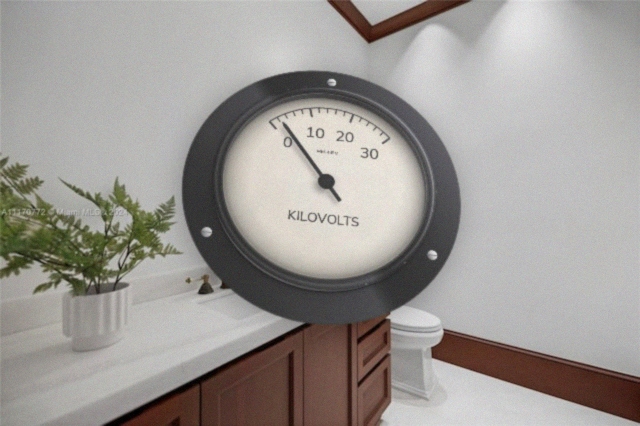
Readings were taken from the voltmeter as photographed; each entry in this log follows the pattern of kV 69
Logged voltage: kV 2
